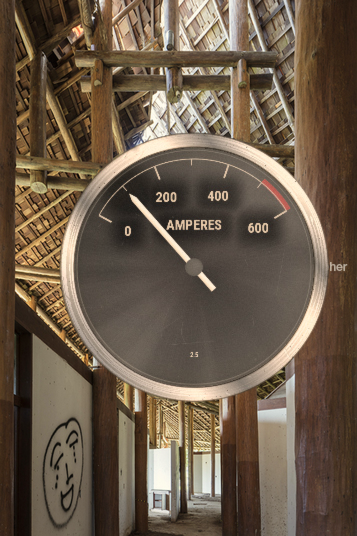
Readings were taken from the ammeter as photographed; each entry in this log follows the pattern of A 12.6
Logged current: A 100
